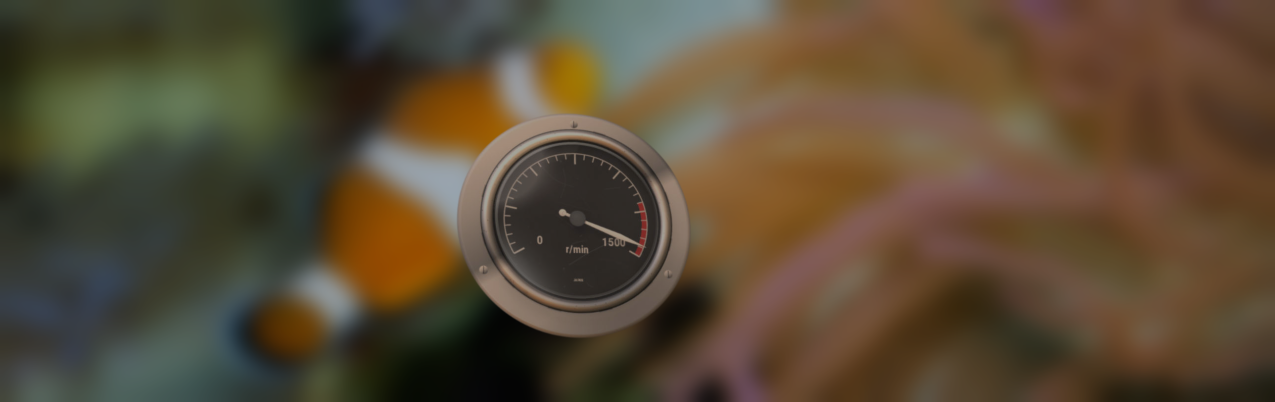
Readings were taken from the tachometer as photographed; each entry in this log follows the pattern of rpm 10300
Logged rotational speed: rpm 1450
